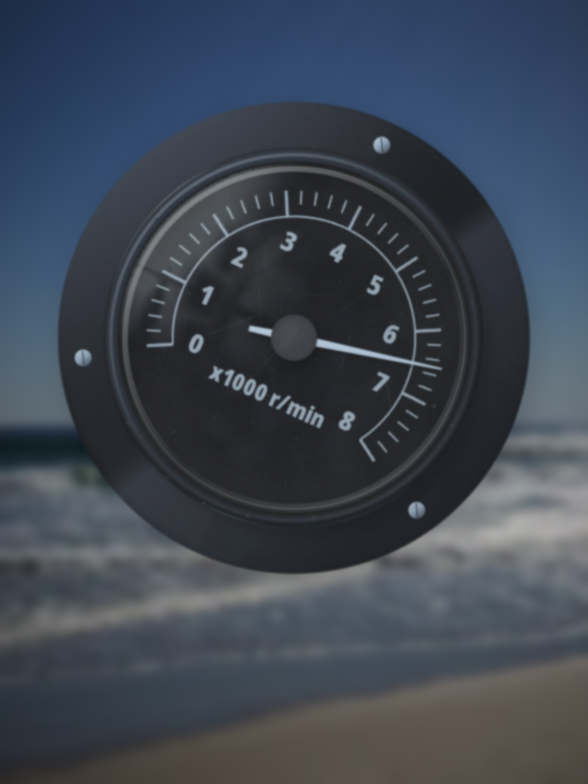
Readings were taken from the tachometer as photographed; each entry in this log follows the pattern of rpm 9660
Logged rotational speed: rpm 6500
